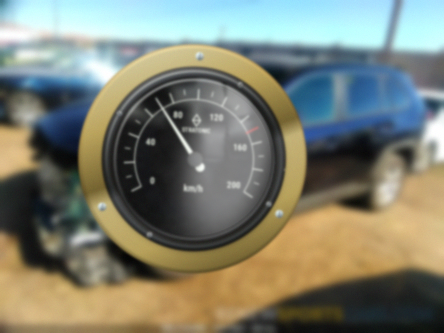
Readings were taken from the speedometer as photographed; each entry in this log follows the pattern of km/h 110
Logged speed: km/h 70
